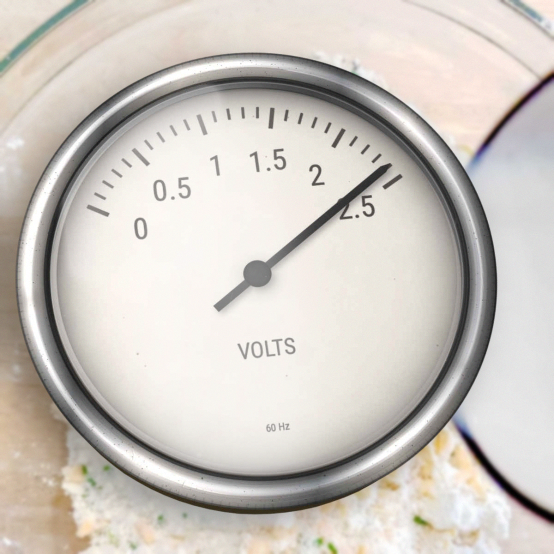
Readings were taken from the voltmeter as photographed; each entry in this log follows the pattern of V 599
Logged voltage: V 2.4
